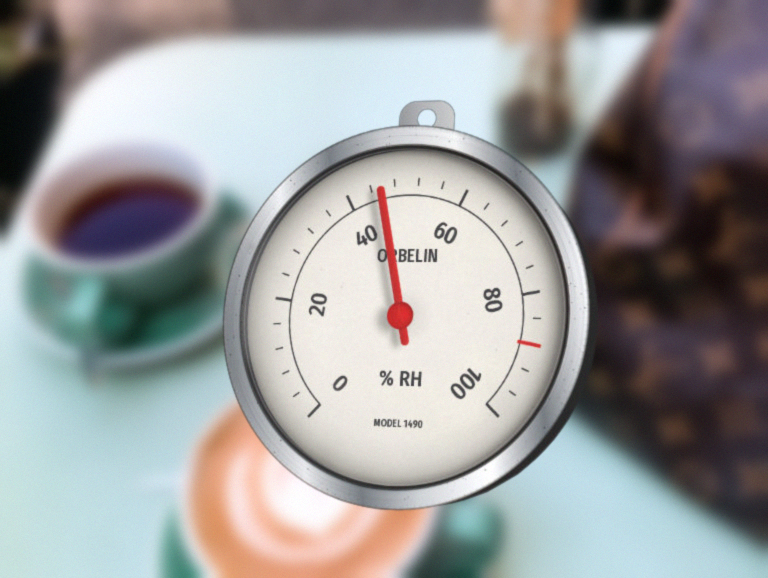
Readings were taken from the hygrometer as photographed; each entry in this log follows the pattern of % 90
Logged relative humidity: % 46
